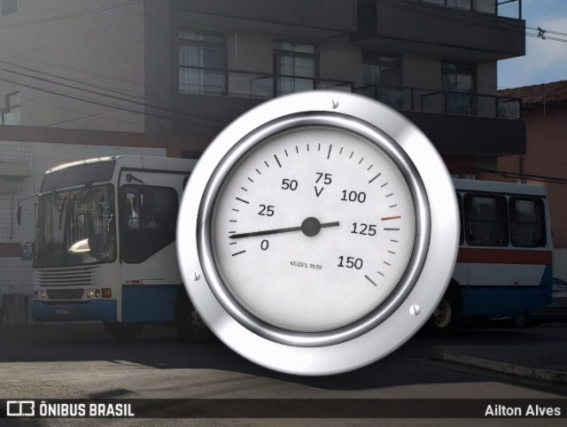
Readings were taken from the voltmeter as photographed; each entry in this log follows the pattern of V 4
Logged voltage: V 7.5
